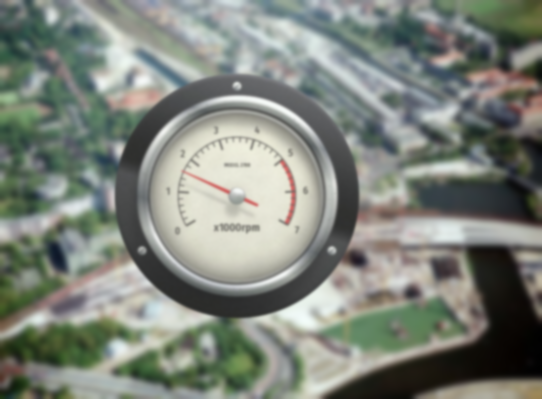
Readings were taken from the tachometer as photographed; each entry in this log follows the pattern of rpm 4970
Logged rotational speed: rpm 1600
